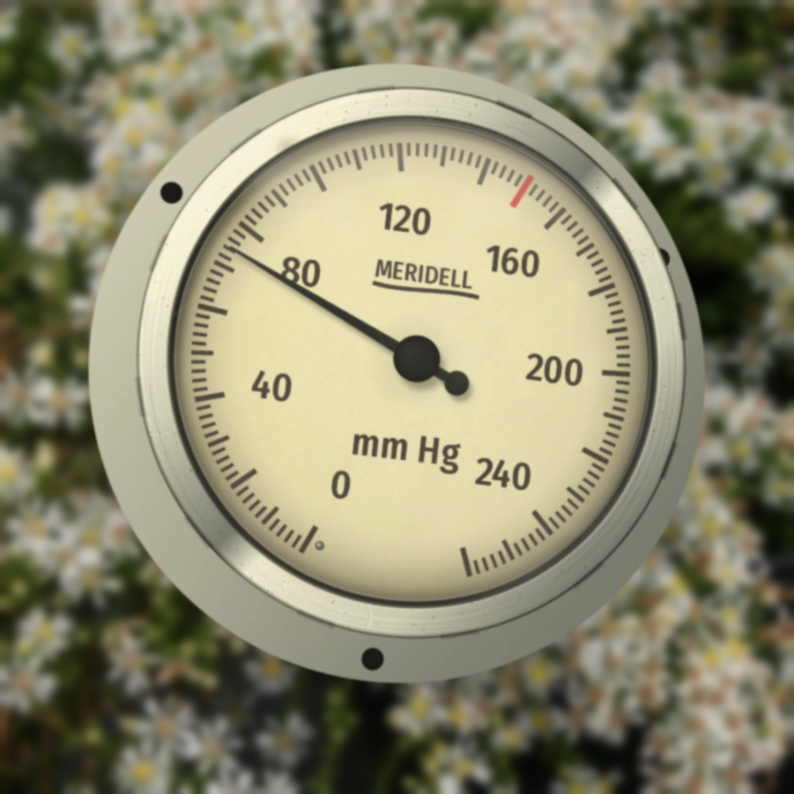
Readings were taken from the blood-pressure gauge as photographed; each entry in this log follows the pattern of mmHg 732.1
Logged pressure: mmHg 74
